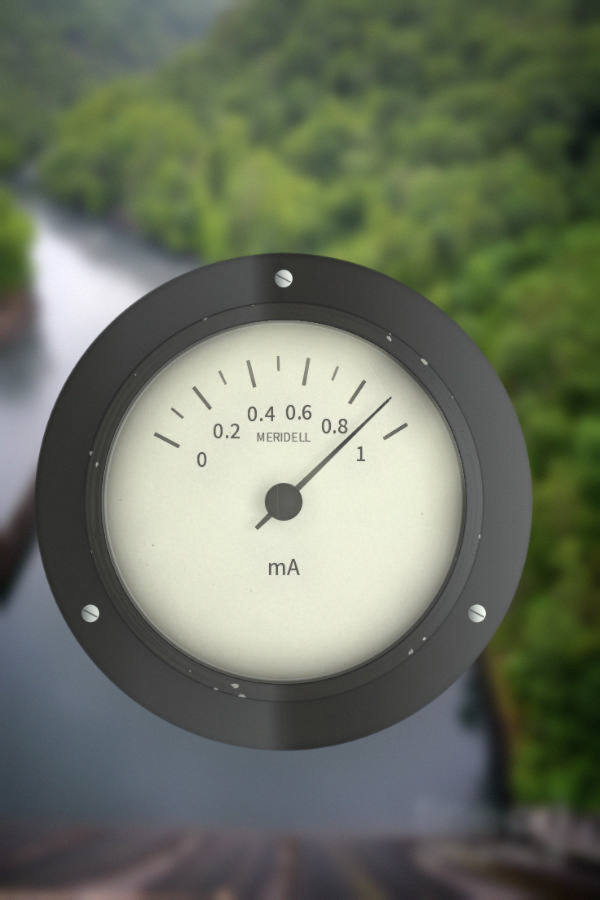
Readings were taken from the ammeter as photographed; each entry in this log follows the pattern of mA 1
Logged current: mA 0.9
